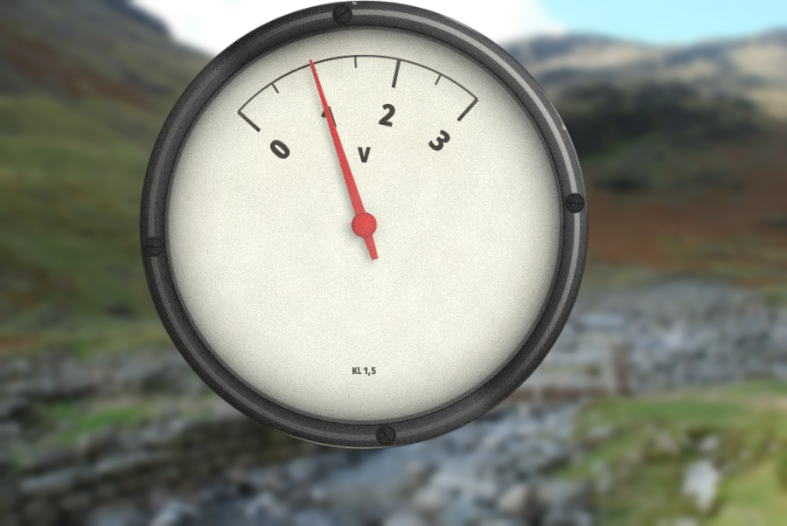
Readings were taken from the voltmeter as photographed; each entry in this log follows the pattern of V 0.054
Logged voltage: V 1
